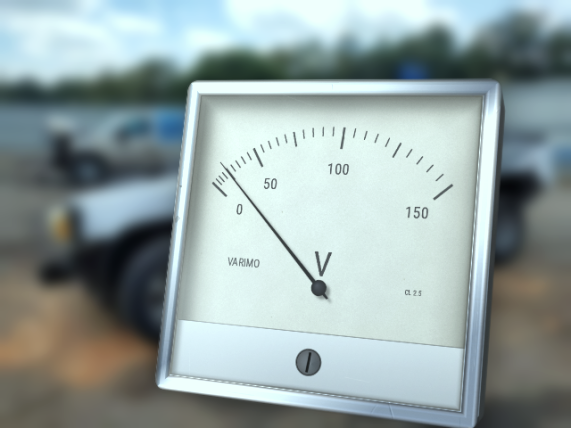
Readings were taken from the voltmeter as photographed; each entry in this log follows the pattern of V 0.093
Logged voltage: V 25
